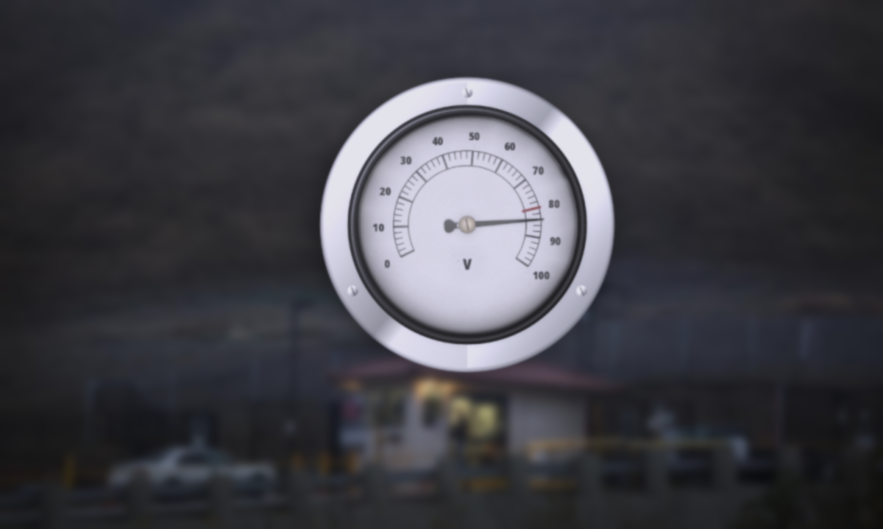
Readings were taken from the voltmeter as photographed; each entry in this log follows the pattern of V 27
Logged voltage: V 84
